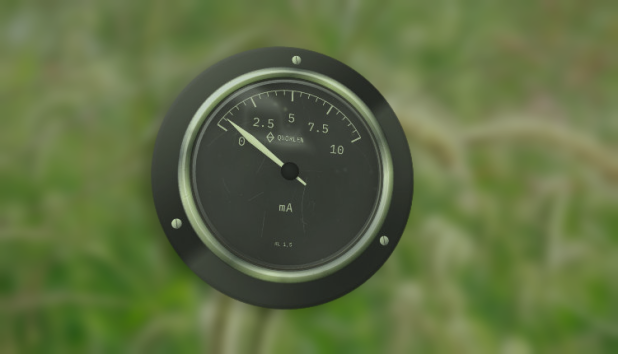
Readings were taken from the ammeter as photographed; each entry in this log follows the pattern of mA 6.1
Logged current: mA 0.5
